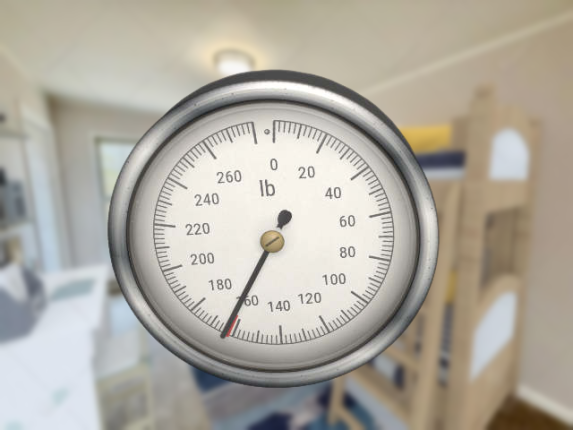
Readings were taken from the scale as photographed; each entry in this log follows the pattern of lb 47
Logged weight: lb 164
